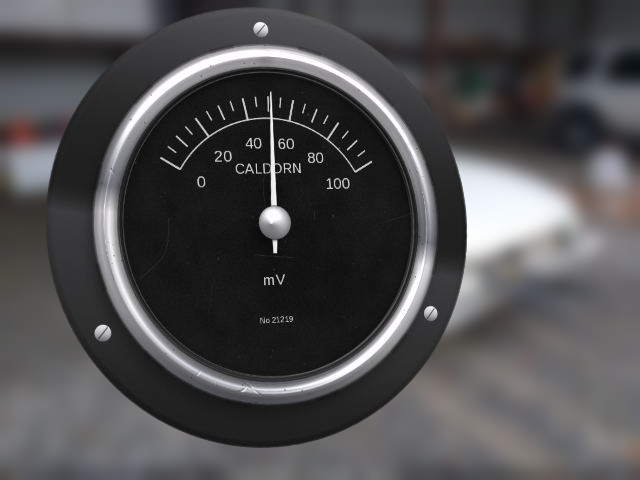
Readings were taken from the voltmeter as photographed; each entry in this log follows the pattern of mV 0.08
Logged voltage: mV 50
